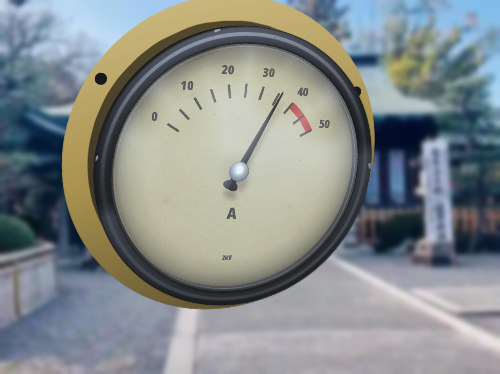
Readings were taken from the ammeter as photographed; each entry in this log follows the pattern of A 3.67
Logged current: A 35
